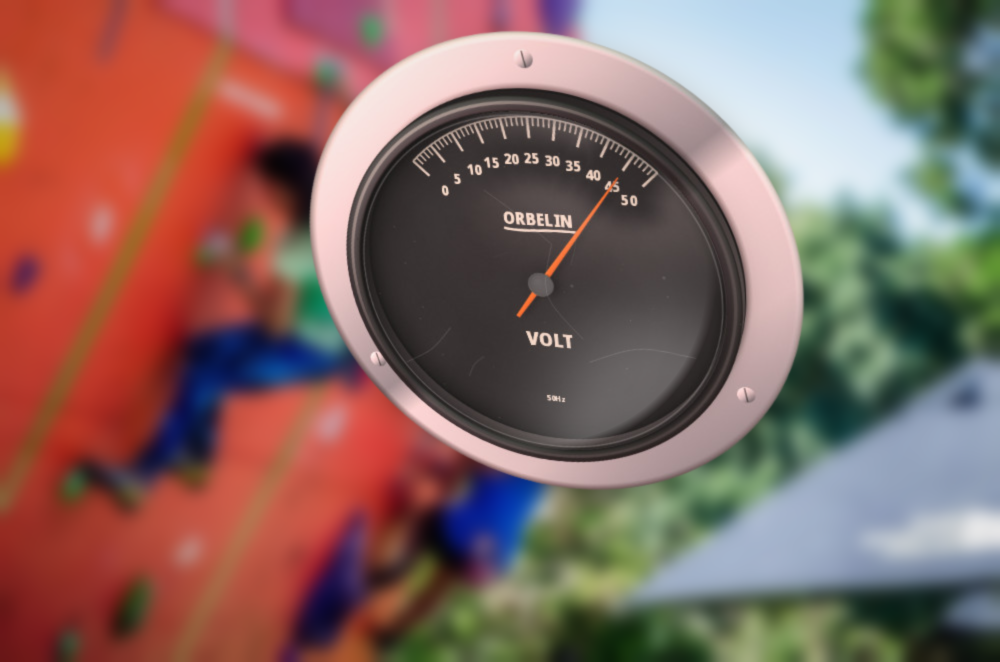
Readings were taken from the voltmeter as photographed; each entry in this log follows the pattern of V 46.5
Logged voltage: V 45
